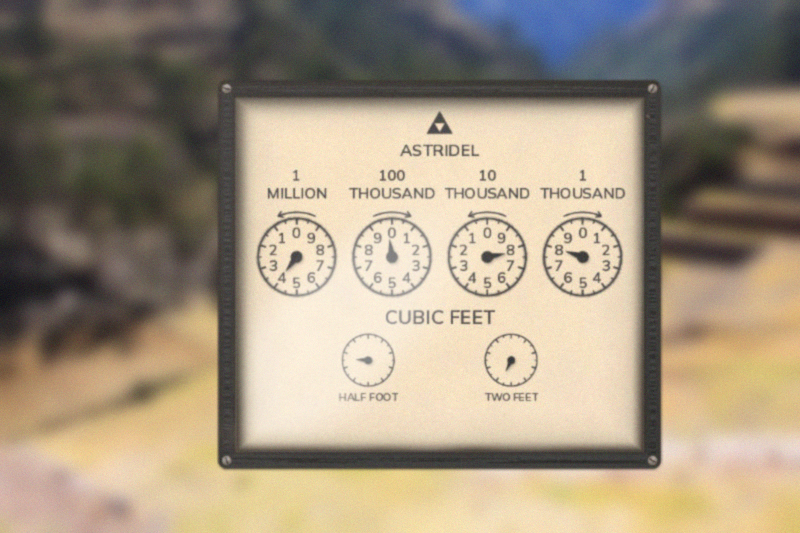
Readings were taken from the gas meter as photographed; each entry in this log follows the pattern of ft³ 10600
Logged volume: ft³ 397800
